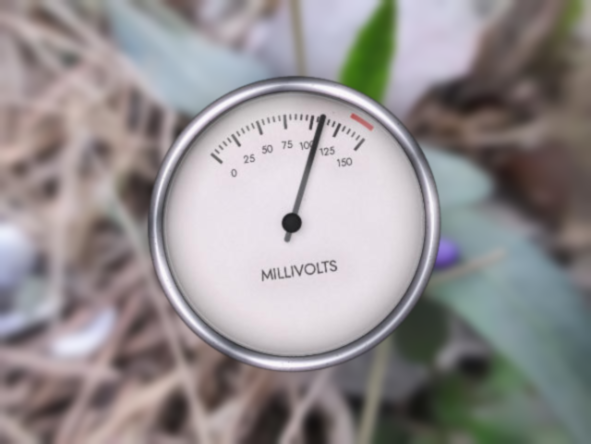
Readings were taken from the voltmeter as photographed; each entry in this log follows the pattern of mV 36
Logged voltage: mV 110
